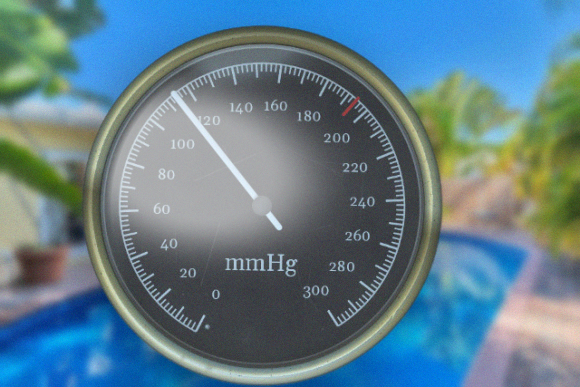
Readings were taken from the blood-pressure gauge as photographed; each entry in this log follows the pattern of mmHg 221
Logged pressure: mmHg 114
